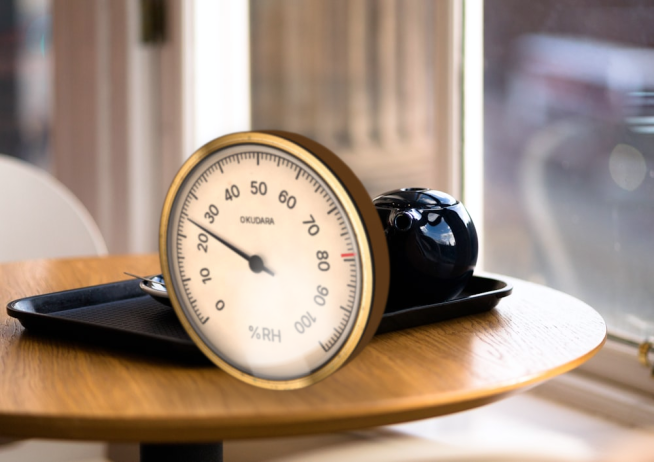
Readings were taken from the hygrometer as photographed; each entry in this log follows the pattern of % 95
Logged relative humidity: % 25
